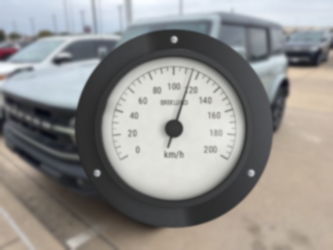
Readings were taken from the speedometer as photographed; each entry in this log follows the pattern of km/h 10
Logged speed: km/h 115
